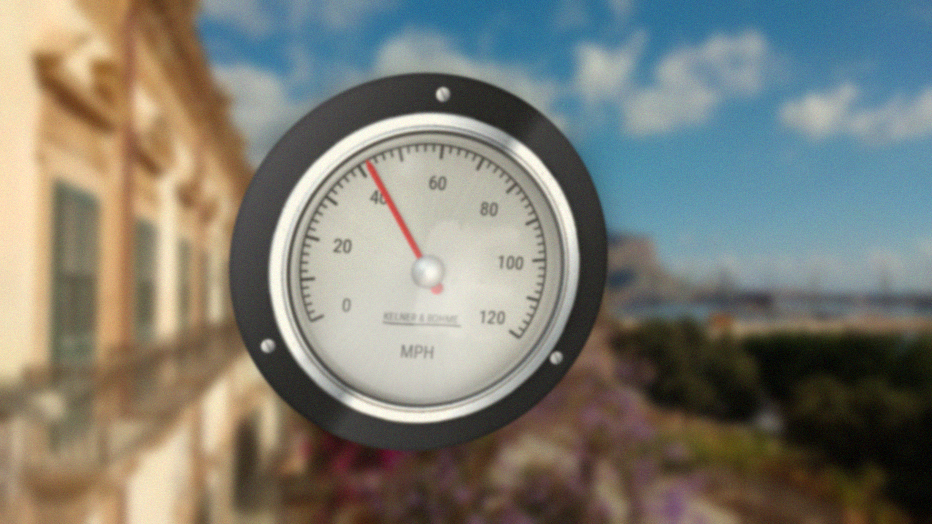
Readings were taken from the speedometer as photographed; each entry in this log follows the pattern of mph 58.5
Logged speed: mph 42
